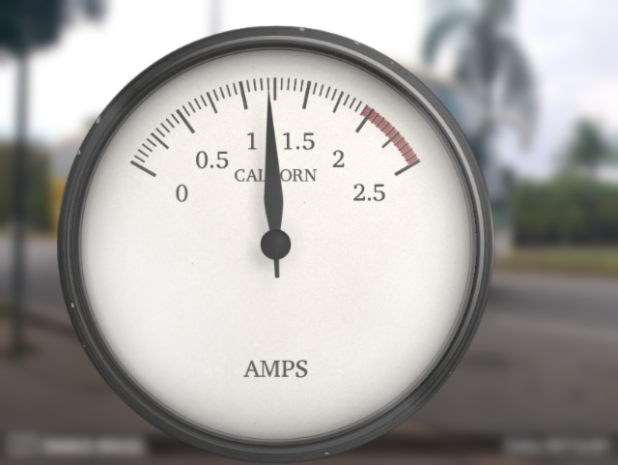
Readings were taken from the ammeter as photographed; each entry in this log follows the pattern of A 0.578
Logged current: A 1.2
